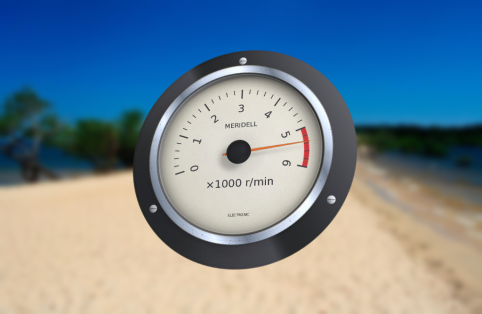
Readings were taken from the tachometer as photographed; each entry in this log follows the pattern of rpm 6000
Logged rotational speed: rpm 5400
